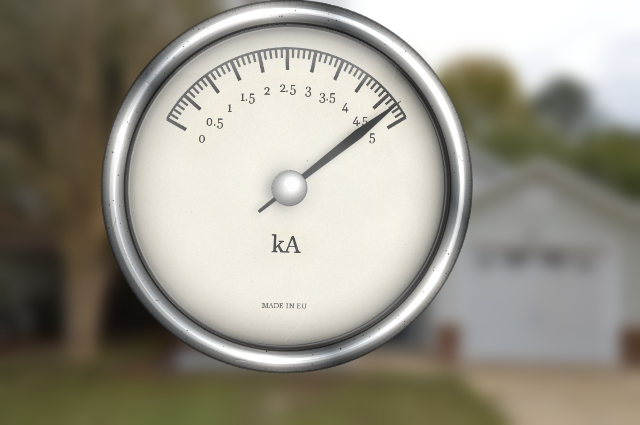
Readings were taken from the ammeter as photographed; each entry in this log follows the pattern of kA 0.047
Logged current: kA 4.7
